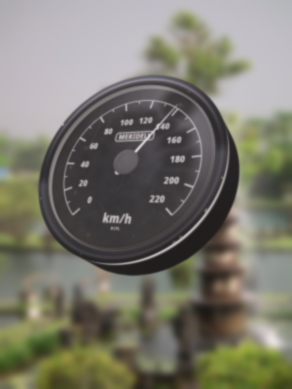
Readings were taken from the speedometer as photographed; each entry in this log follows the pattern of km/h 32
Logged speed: km/h 140
